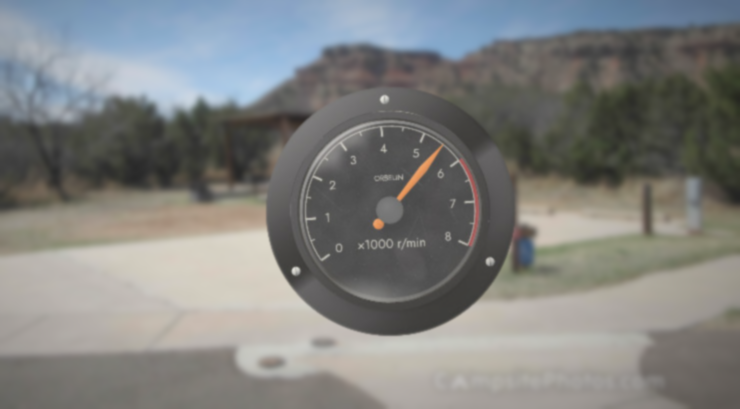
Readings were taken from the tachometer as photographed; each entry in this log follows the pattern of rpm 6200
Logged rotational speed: rpm 5500
